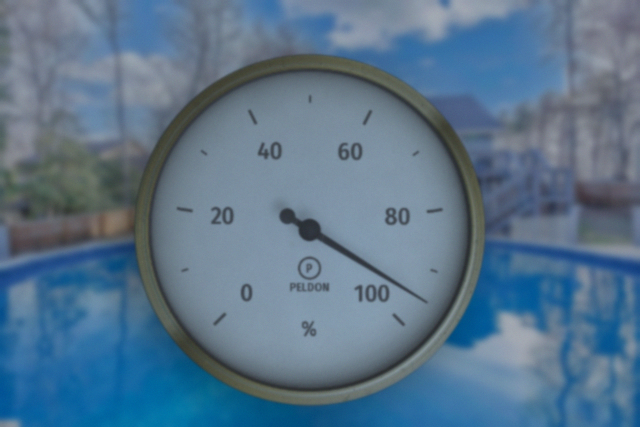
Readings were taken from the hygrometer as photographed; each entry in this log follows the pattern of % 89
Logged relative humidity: % 95
